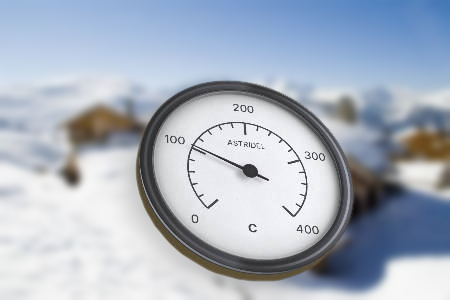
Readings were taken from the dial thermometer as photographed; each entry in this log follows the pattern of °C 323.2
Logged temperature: °C 100
